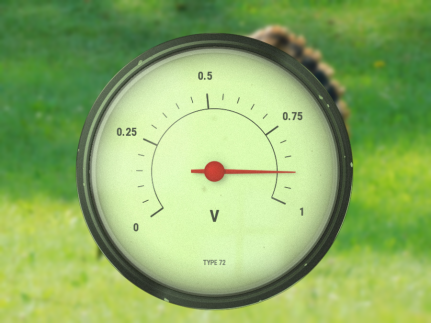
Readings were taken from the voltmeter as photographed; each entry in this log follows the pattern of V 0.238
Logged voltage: V 0.9
